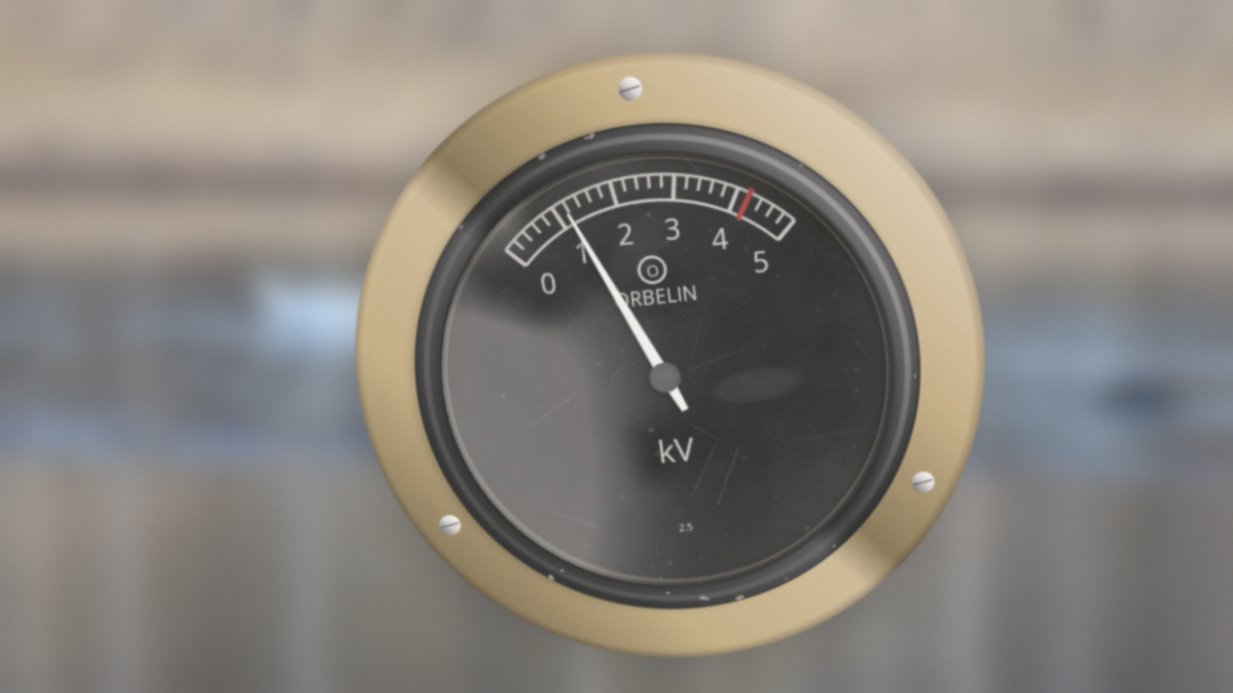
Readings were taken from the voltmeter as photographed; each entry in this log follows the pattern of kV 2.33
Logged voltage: kV 1.2
